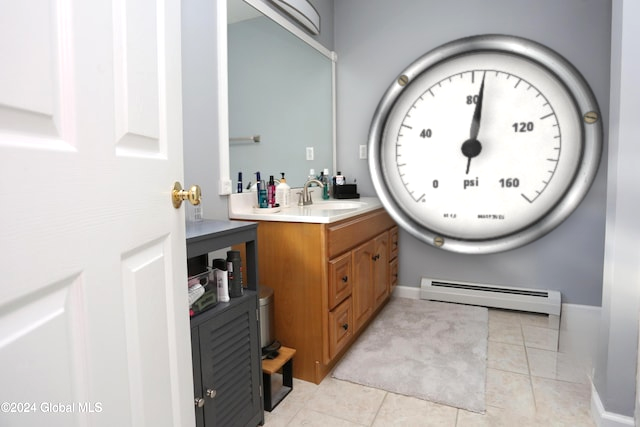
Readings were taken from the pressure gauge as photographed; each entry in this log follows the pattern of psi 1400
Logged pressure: psi 85
